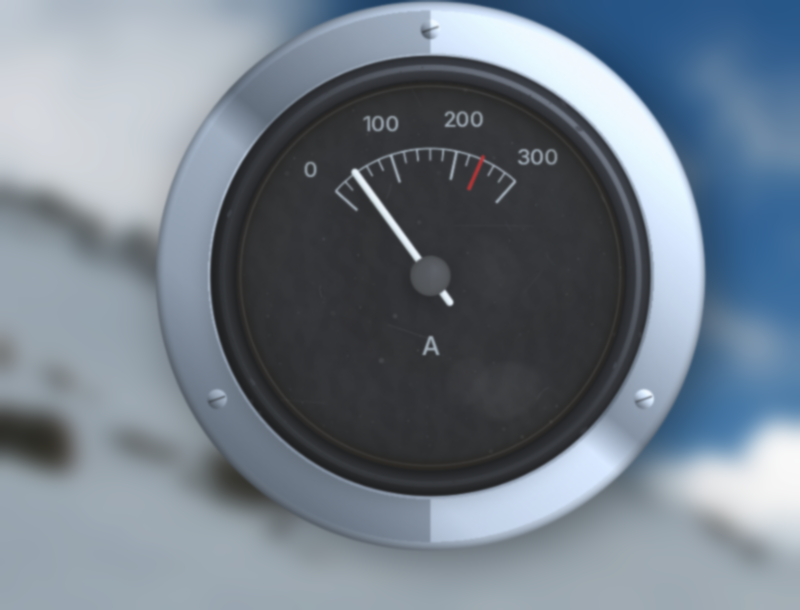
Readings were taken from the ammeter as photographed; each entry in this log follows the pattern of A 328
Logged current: A 40
